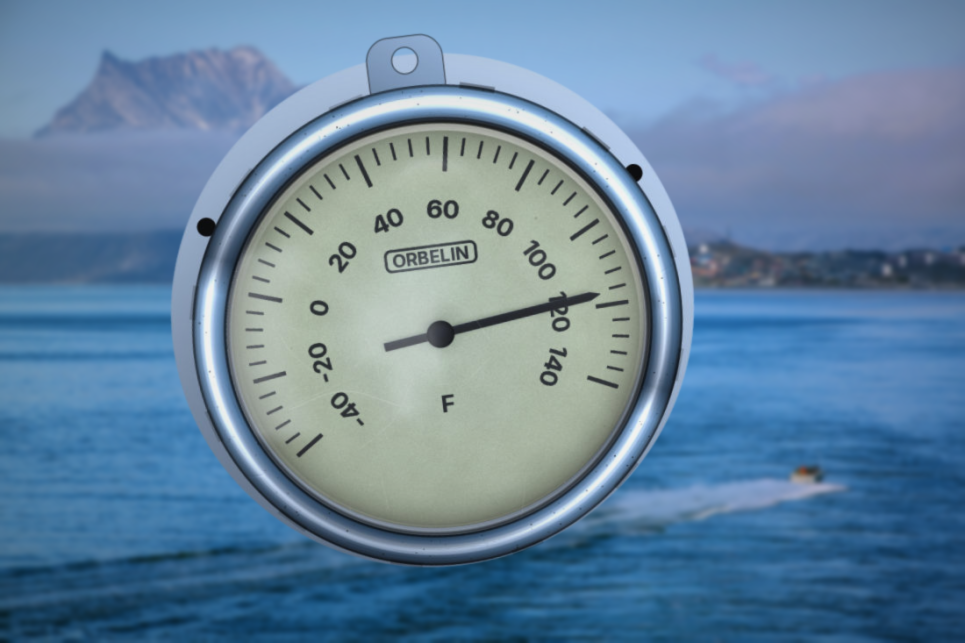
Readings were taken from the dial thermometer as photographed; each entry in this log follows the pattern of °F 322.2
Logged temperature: °F 116
